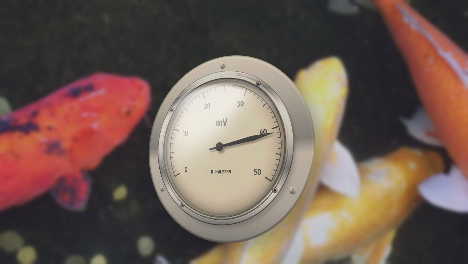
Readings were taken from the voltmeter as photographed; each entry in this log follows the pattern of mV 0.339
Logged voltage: mV 41
